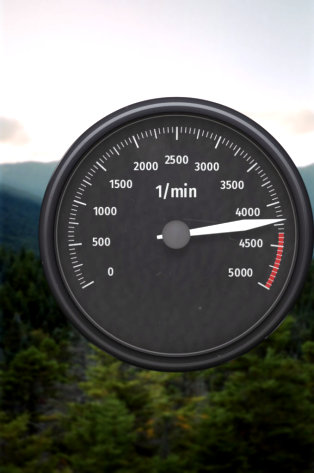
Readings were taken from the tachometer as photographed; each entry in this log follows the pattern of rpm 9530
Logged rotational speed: rpm 4200
